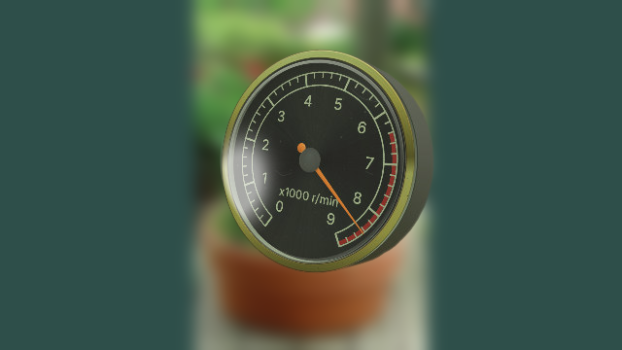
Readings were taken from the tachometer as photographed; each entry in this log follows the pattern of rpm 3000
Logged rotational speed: rpm 8400
